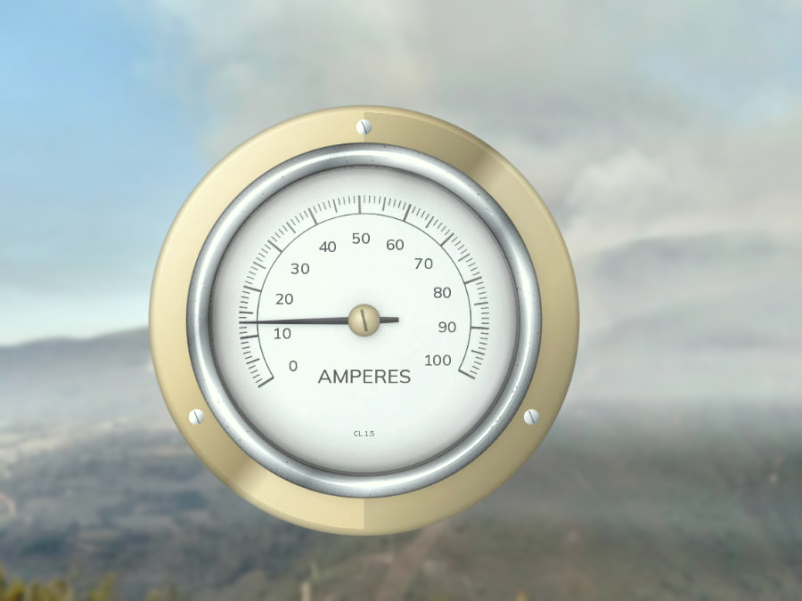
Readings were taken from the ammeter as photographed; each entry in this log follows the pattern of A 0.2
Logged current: A 13
